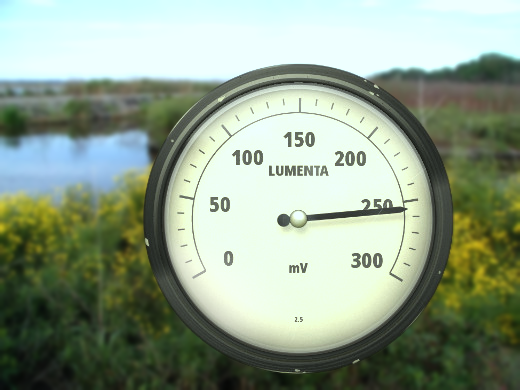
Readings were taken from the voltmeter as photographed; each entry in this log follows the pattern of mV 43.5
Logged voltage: mV 255
